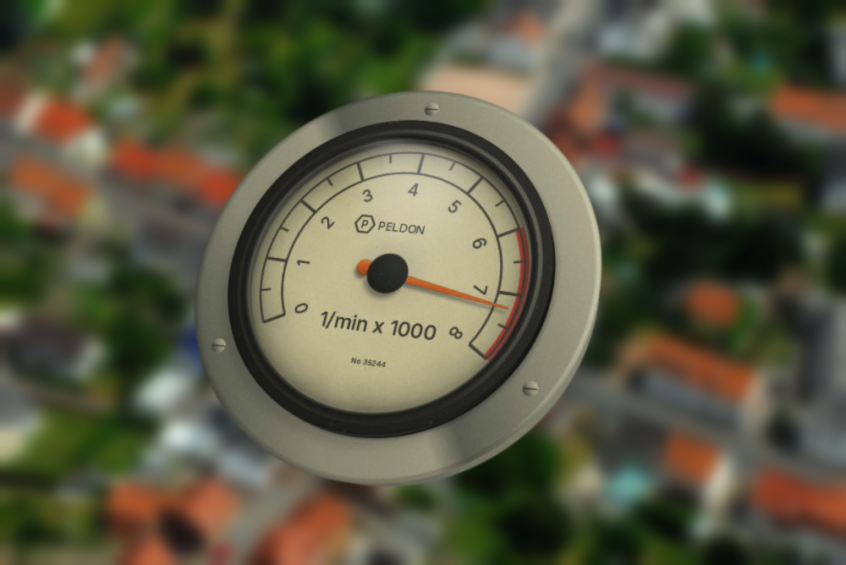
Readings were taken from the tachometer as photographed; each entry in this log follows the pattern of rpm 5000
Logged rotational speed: rpm 7250
